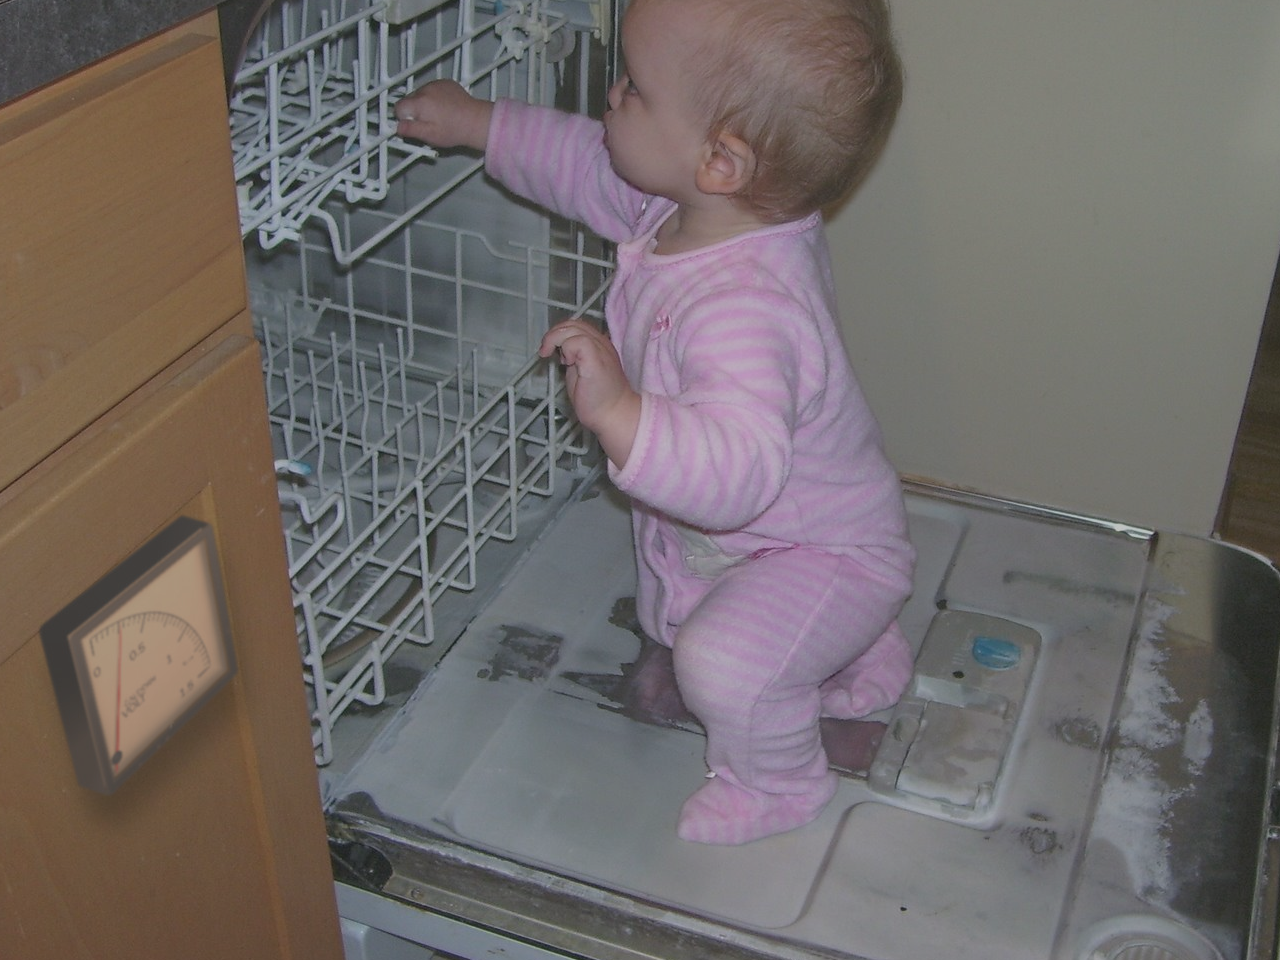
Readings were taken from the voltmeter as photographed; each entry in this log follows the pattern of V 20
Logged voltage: V 0.25
